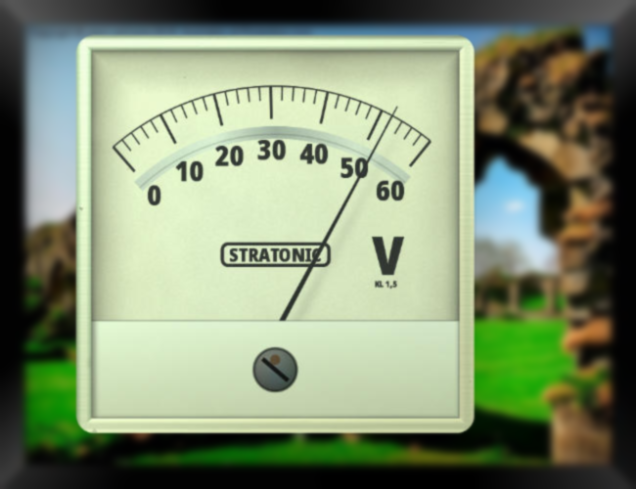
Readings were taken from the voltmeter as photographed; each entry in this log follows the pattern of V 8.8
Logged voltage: V 52
